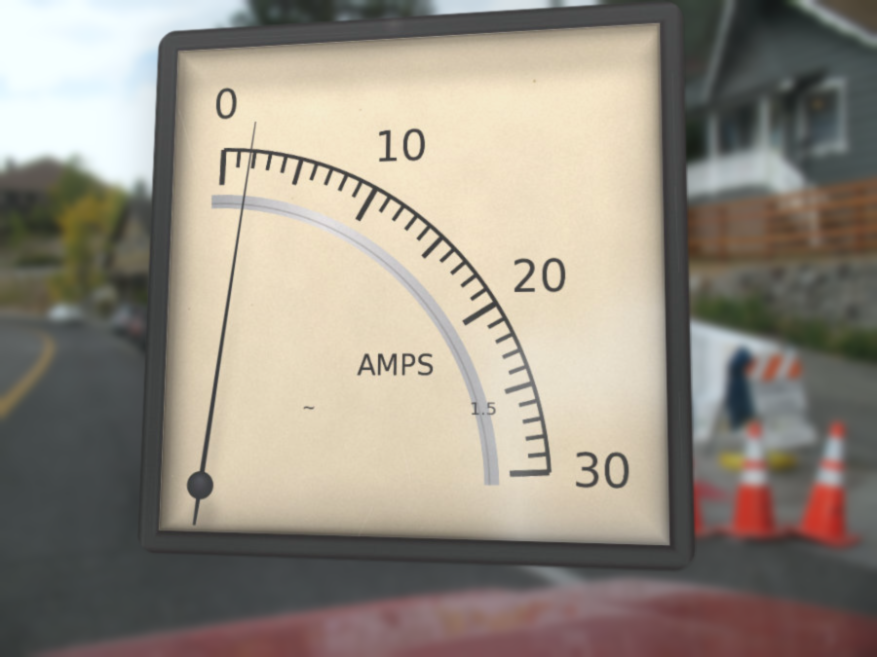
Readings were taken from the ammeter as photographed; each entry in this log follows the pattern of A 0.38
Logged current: A 2
